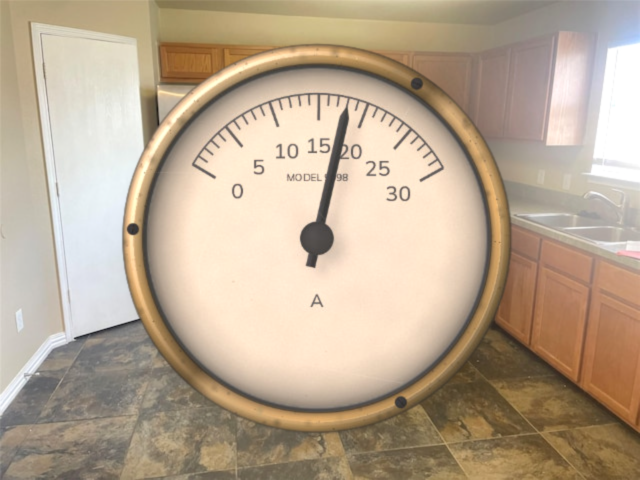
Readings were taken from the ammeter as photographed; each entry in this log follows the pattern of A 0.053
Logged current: A 18
